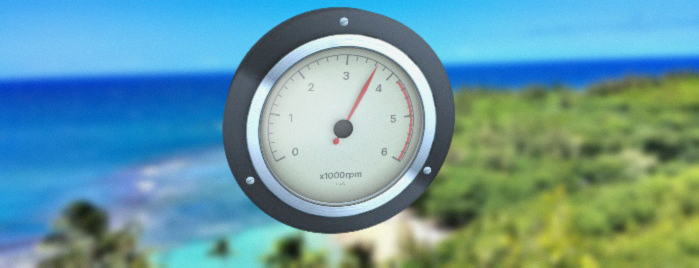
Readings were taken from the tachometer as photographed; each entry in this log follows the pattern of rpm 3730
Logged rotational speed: rpm 3600
